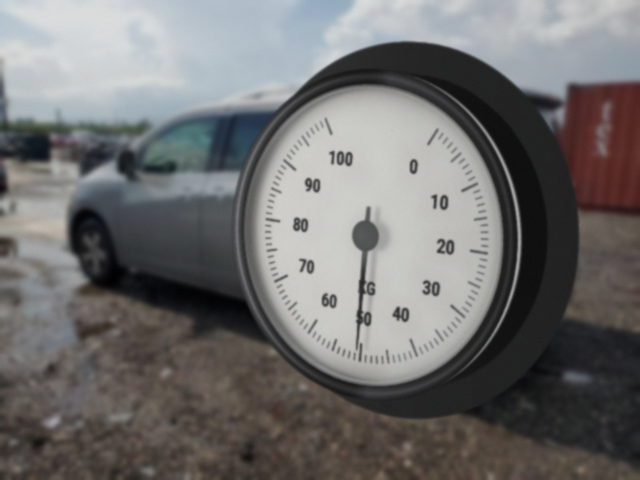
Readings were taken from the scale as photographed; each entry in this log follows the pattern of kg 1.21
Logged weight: kg 50
